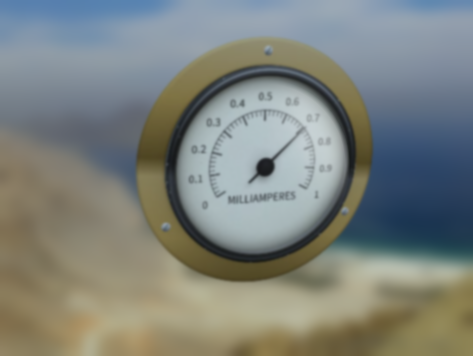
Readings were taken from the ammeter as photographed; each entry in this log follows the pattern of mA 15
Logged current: mA 0.7
